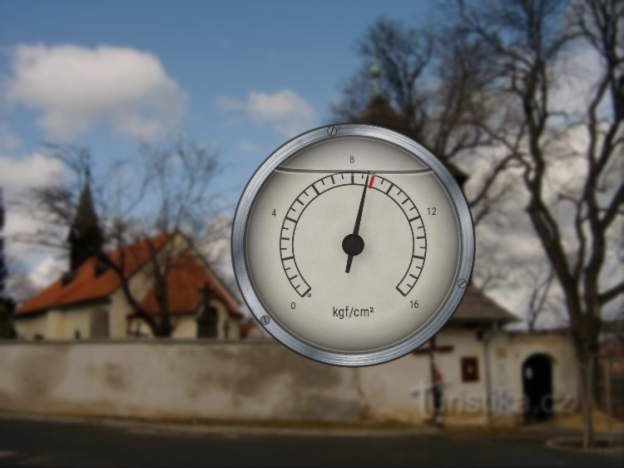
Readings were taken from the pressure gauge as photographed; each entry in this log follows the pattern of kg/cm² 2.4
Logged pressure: kg/cm² 8.75
